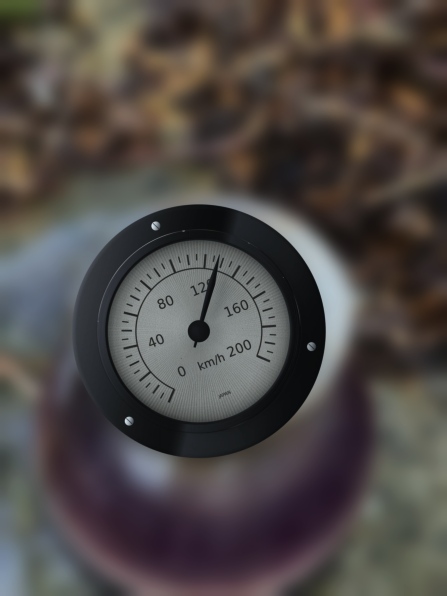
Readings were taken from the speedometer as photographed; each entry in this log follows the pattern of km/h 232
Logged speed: km/h 127.5
